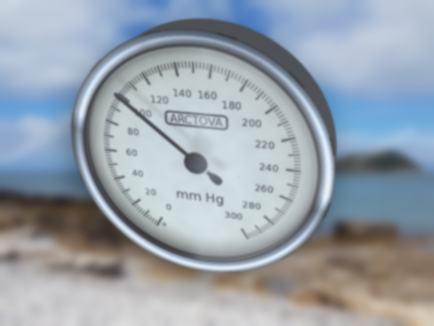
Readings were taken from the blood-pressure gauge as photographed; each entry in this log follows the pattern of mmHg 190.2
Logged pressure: mmHg 100
